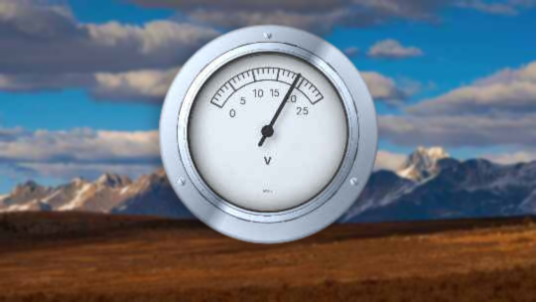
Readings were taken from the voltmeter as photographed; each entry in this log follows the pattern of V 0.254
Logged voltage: V 19
